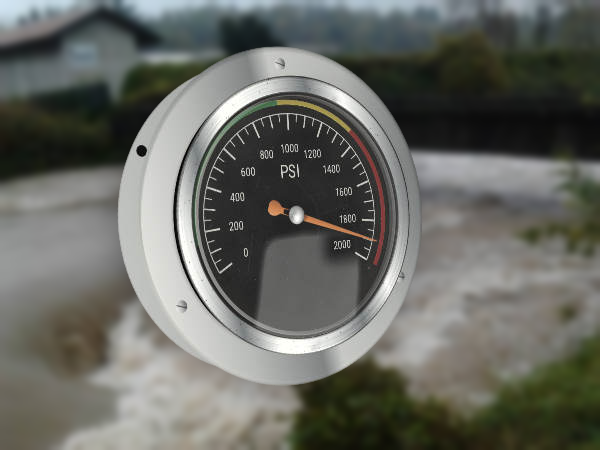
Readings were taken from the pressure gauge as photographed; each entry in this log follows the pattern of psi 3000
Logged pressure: psi 1900
